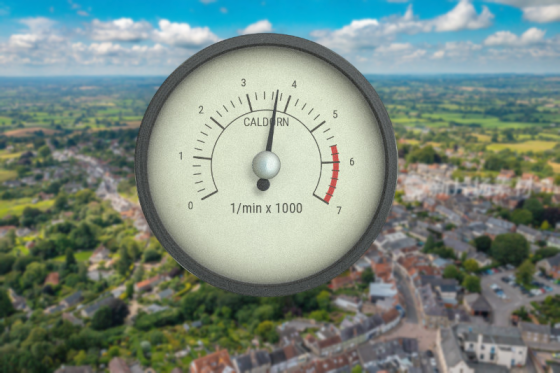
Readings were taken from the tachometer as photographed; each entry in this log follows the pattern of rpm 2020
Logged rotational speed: rpm 3700
